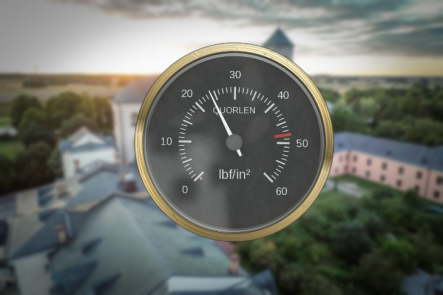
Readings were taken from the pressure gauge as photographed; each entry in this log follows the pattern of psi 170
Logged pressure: psi 24
